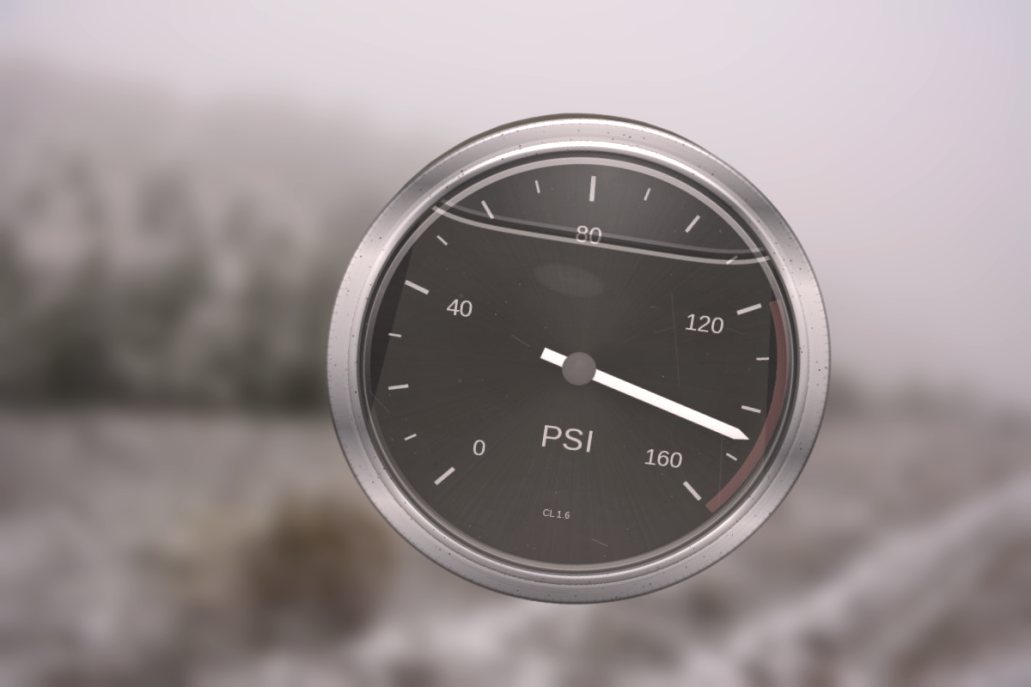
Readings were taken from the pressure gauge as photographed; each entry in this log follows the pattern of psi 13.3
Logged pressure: psi 145
